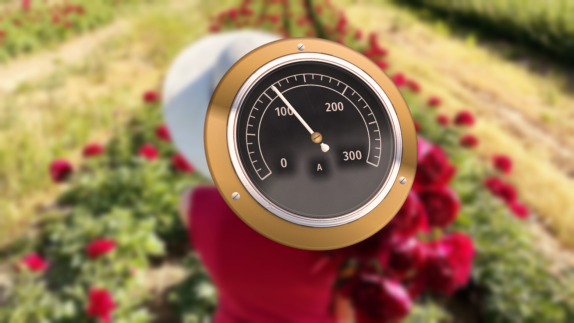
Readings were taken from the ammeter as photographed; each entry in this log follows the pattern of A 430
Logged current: A 110
